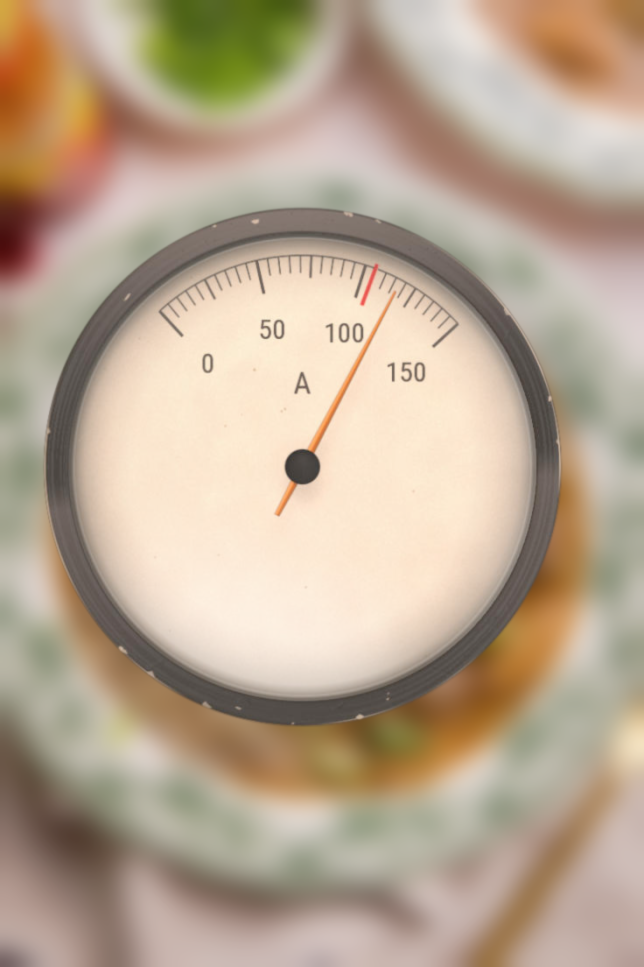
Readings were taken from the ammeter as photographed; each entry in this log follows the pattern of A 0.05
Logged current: A 117.5
